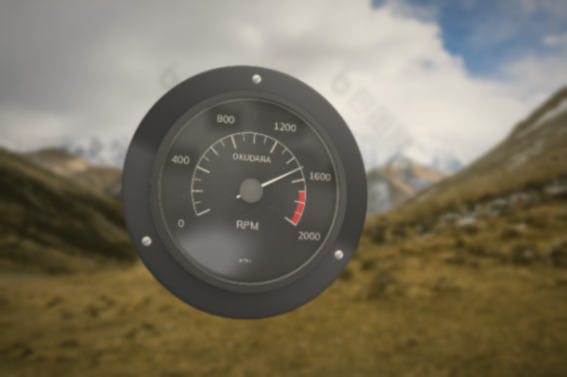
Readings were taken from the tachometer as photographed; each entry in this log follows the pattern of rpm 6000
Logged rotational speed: rpm 1500
